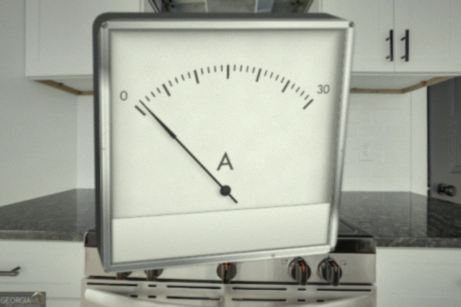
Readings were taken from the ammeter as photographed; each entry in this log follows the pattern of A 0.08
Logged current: A 1
